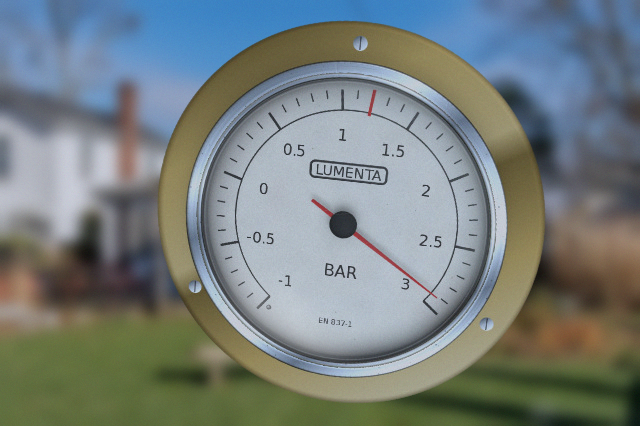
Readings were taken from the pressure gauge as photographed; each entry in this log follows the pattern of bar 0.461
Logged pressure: bar 2.9
